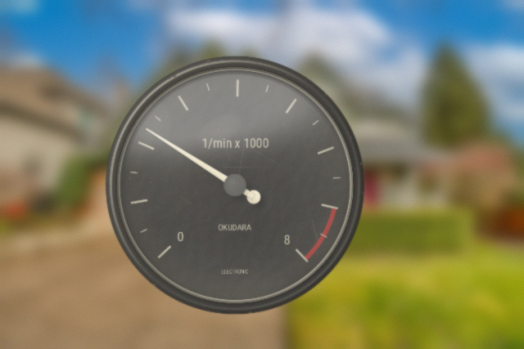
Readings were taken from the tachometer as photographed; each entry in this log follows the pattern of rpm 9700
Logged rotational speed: rpm 2250
